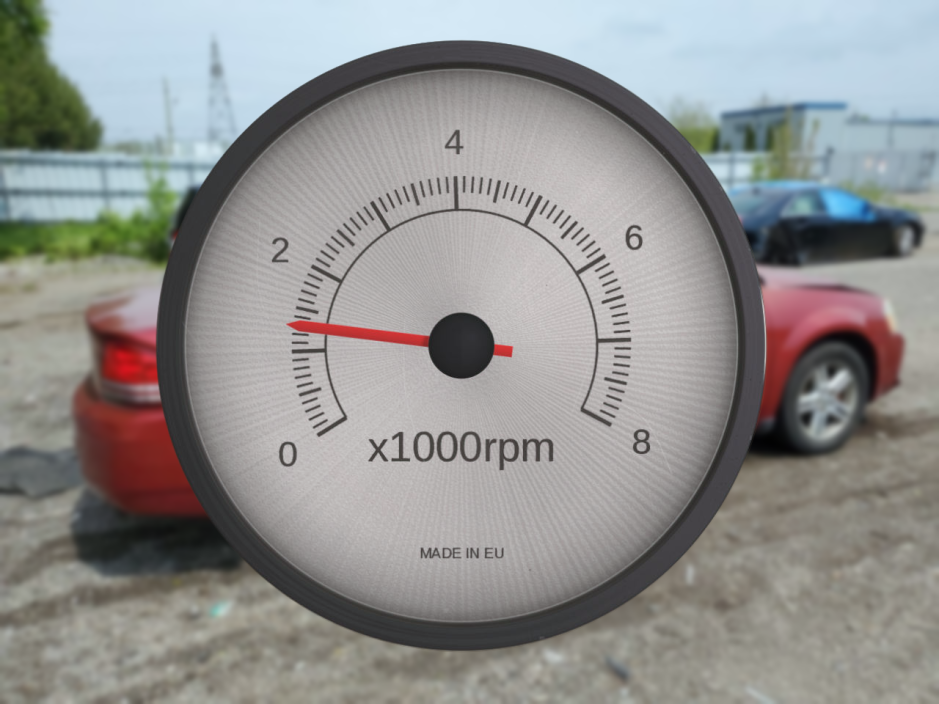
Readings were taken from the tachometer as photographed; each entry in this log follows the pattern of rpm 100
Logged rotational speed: rpm 1300
